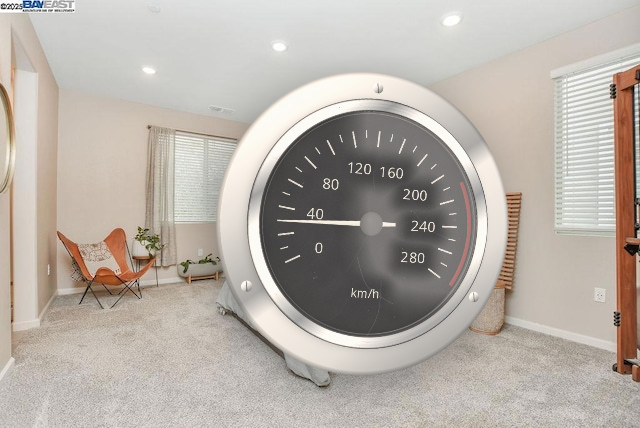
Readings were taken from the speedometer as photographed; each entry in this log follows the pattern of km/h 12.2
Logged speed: km/h 30
